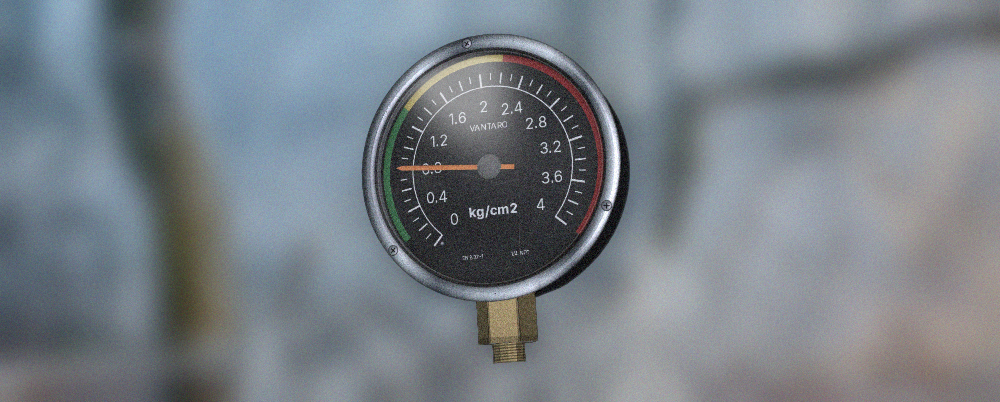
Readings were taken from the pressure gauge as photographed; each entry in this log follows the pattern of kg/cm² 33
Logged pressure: kg/cm² 0.8
